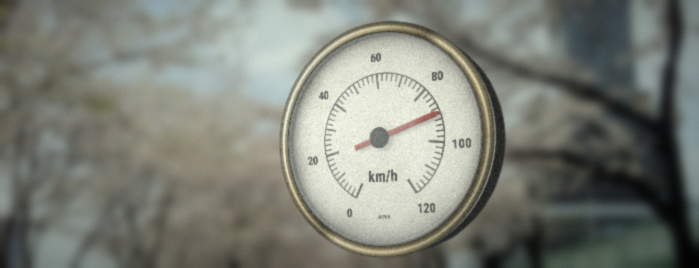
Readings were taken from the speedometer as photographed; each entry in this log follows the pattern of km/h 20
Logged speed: km/h 90
